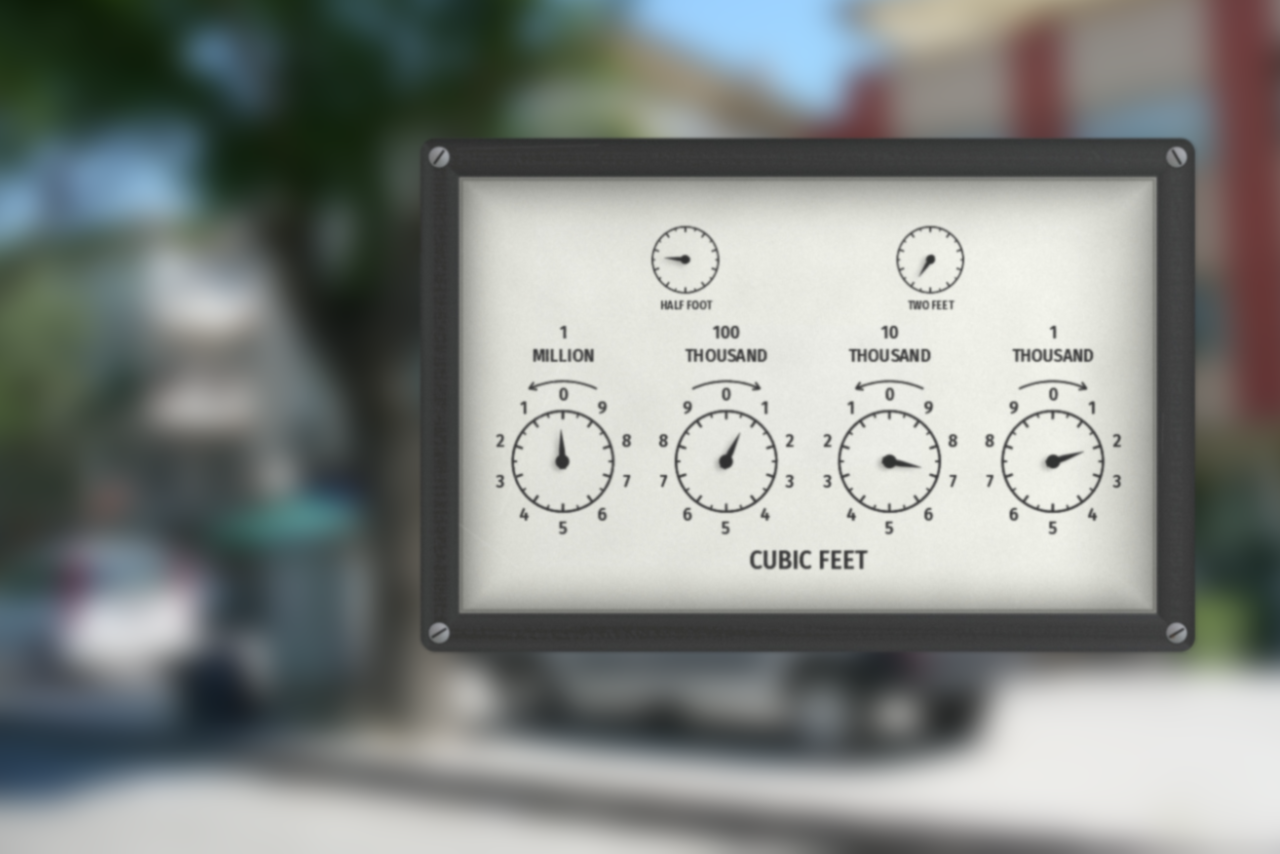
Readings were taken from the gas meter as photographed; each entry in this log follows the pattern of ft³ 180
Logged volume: ft³ 7200
